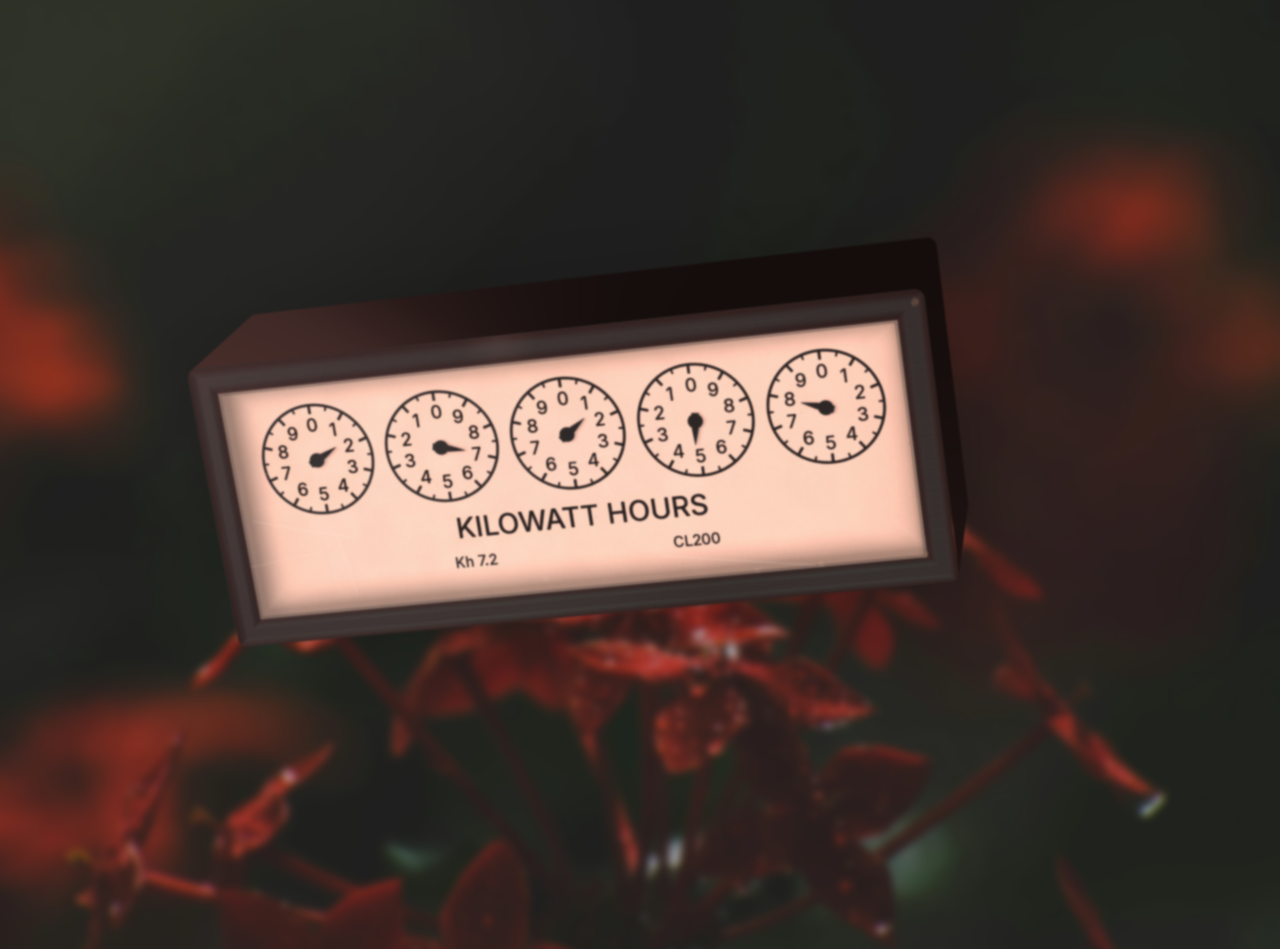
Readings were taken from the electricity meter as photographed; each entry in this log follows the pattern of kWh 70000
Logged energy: kWh 17148
